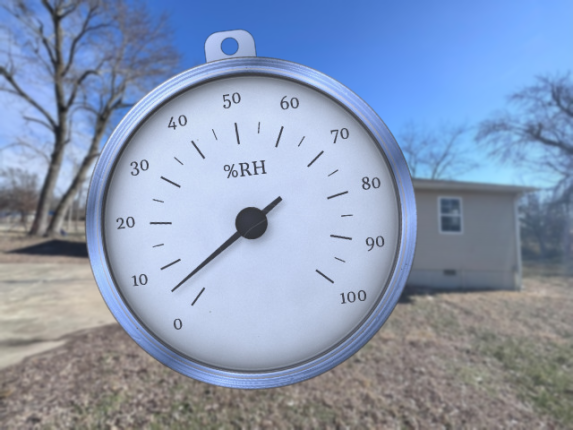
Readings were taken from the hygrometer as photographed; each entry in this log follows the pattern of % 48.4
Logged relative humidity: % 5
